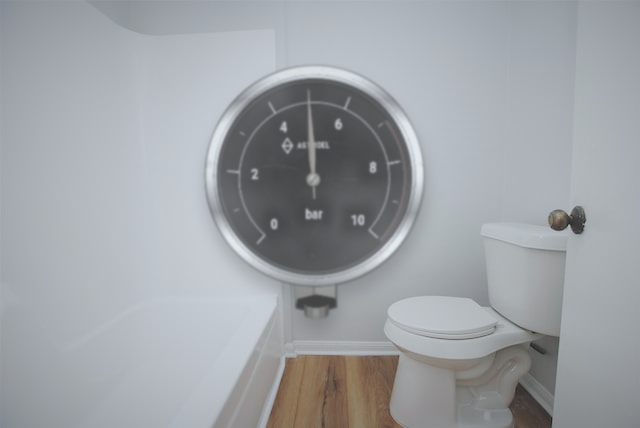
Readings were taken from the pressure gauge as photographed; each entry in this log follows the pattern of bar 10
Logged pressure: bar 5
